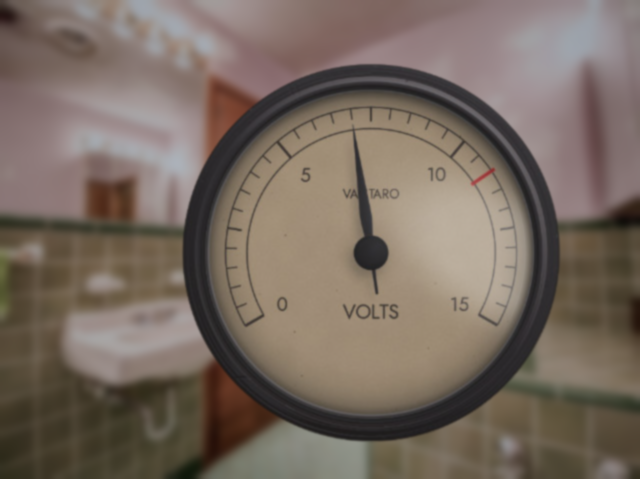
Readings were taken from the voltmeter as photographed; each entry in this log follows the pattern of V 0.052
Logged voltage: V 7
